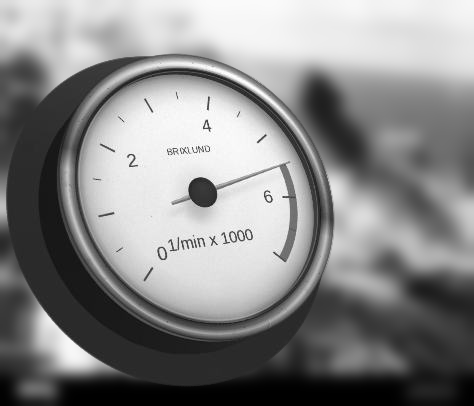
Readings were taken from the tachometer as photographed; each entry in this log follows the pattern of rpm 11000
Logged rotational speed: rpm 5500
